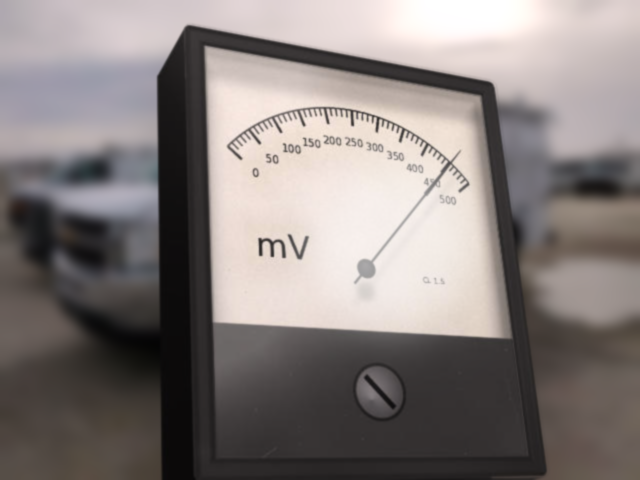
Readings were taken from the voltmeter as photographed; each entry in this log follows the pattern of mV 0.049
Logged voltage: mV 450
